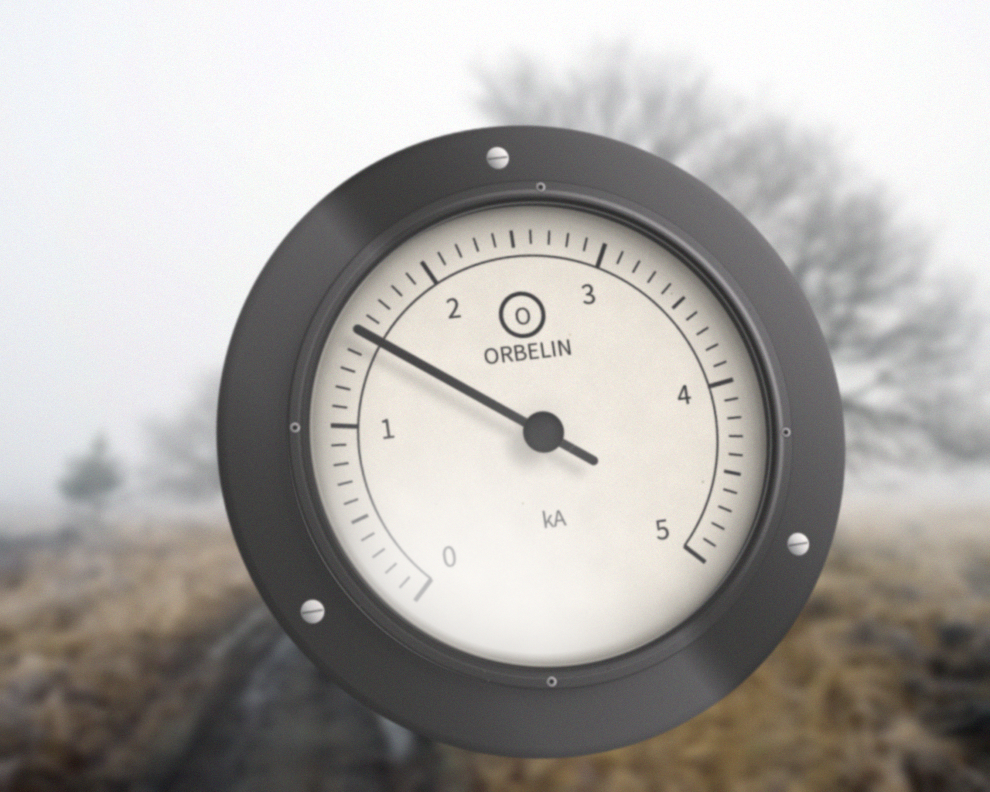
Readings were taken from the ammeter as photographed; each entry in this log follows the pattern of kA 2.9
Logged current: kA 1.5
